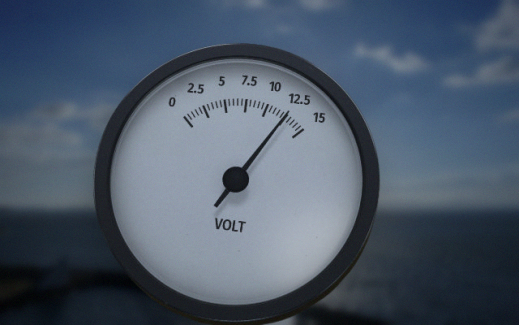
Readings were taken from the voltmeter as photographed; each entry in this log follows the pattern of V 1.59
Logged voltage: V 12.5
